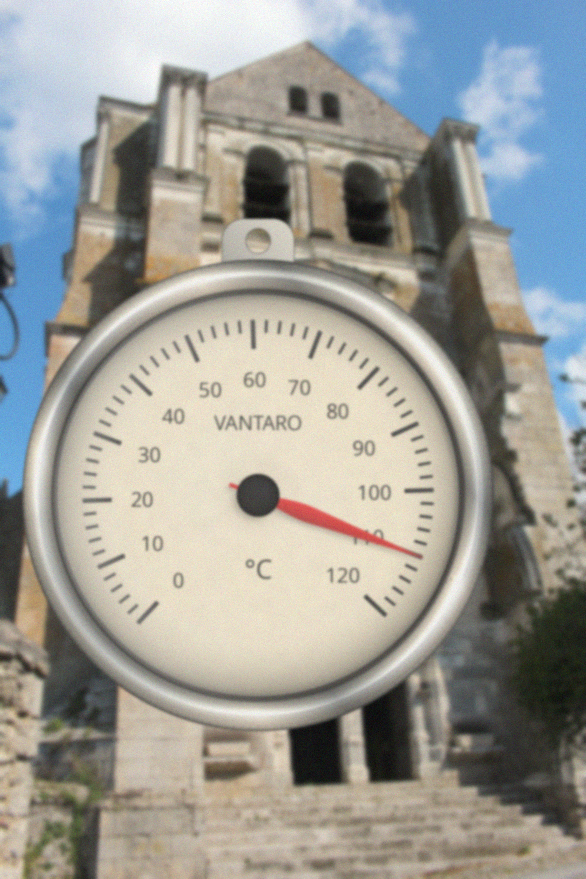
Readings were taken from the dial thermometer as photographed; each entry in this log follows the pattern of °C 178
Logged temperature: °C 110
